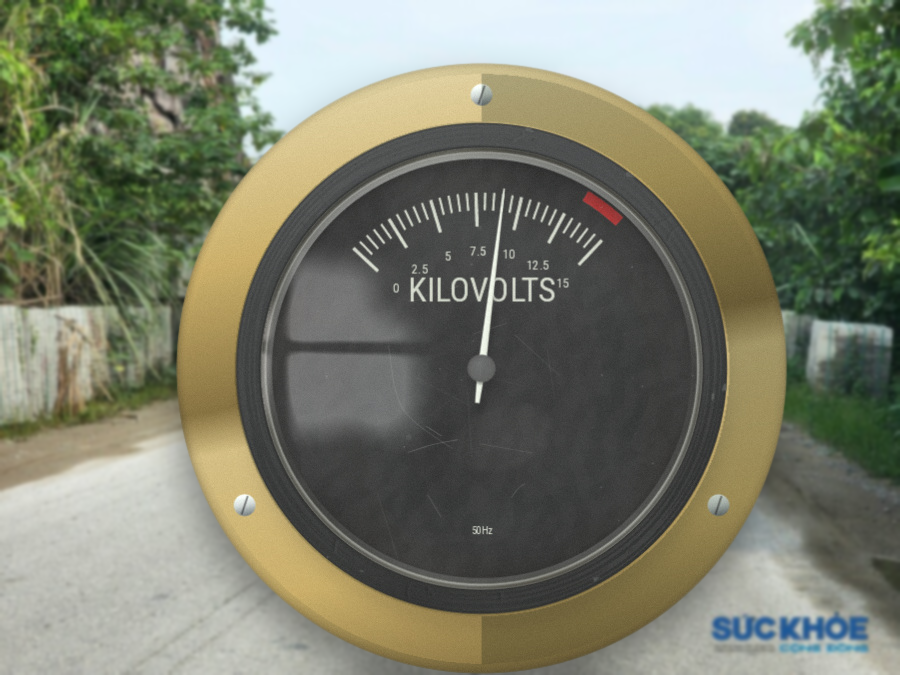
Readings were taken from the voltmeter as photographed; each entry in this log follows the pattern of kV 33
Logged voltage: kV 9
